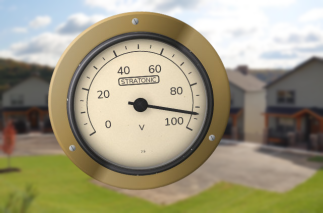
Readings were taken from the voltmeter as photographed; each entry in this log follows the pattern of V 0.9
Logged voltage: V 92.5
